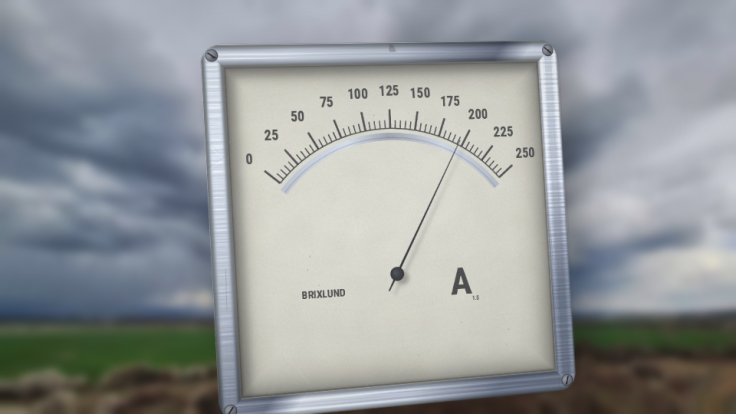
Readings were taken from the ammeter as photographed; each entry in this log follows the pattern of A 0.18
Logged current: A 195
